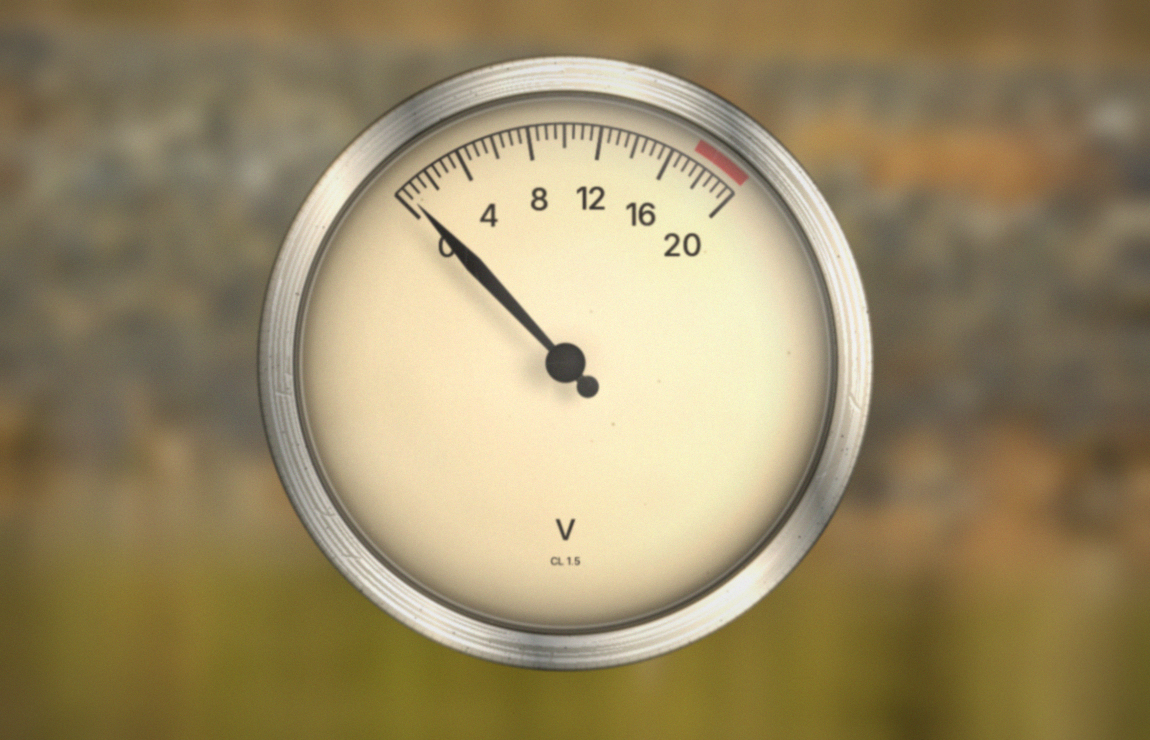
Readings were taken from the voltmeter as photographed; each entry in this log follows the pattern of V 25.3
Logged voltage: V 0.5
